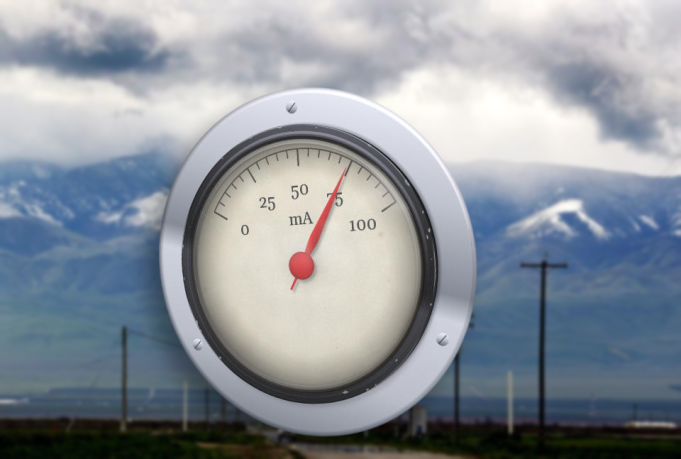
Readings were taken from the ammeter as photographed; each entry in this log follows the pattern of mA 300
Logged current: mA 75
